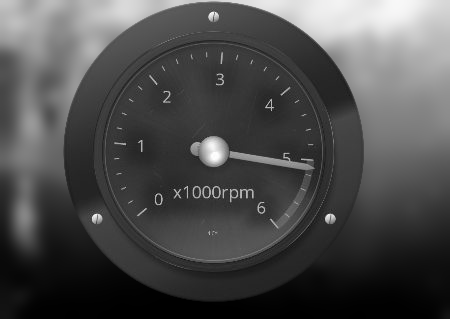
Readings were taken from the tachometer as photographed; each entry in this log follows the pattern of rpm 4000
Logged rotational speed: rpm 5100
